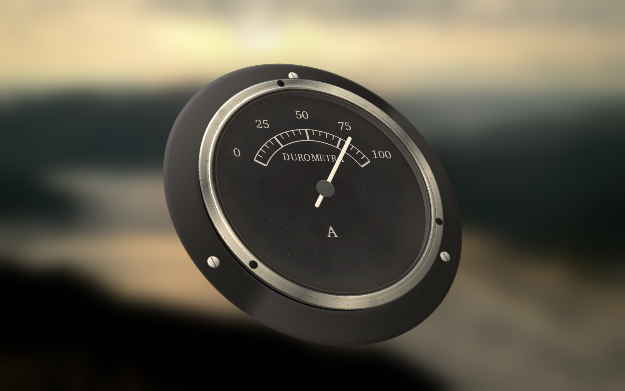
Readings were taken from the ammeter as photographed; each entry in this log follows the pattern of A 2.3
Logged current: A 80
